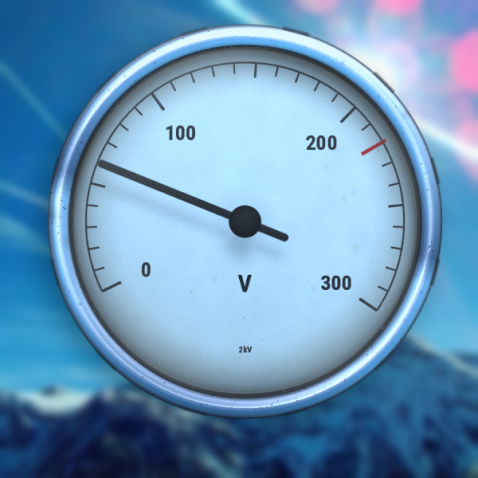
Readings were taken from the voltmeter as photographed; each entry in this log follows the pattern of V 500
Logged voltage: V 60
